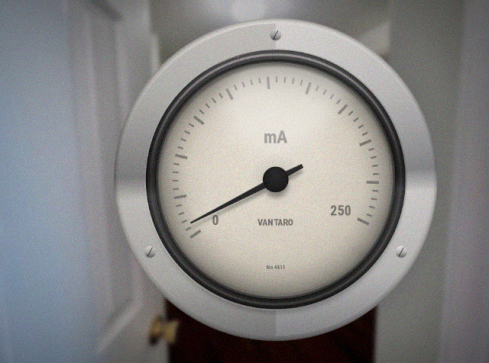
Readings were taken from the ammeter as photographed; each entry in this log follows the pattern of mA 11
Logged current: mA 7.5
